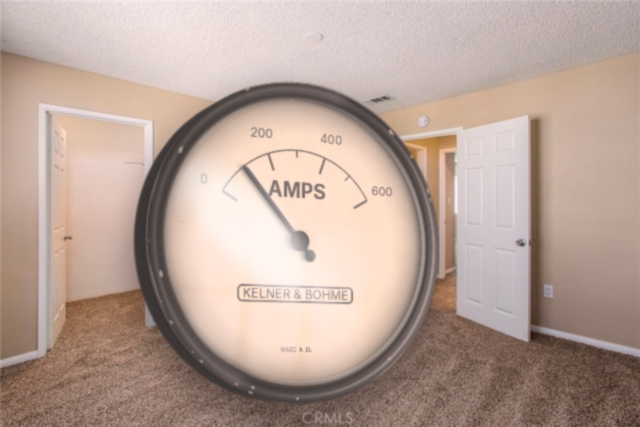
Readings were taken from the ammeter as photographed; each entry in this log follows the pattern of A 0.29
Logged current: A 100
